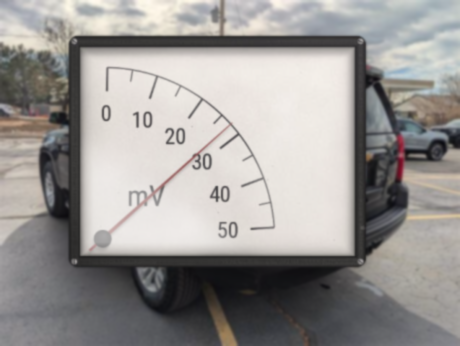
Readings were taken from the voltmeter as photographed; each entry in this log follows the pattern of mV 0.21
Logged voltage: mV 27.5
